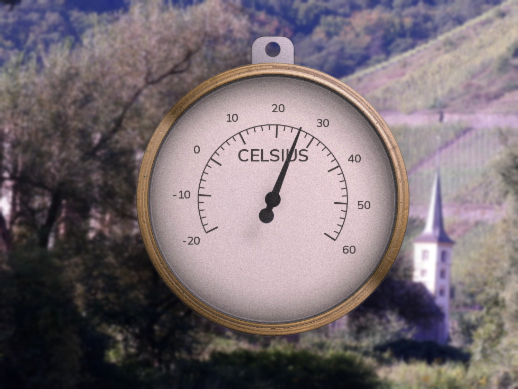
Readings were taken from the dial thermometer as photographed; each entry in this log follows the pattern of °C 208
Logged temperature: °C 26
